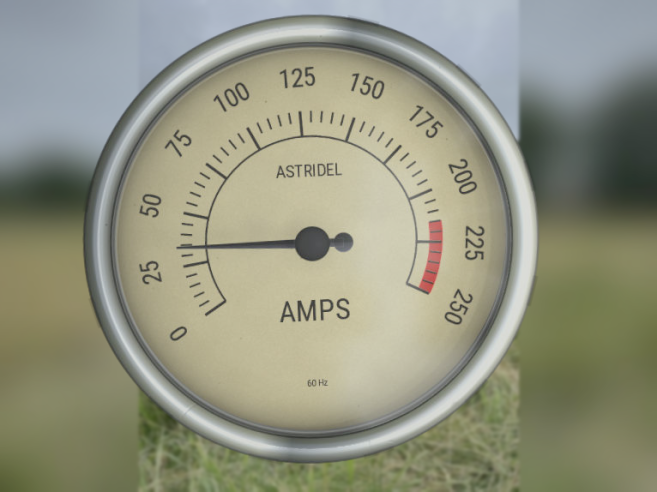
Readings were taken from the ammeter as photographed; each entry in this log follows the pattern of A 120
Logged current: A 35
